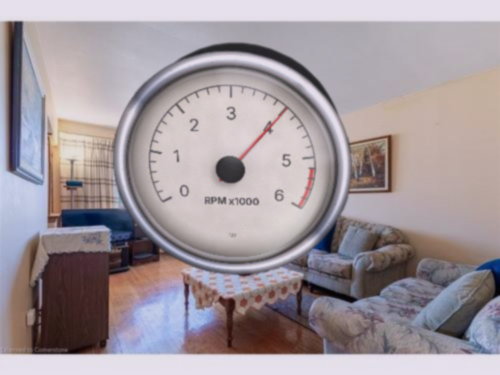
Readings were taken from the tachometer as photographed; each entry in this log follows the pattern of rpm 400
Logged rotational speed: rpm 4000
